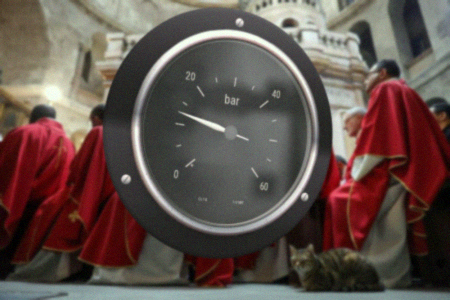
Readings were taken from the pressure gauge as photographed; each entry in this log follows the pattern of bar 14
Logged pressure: bar 12.5
